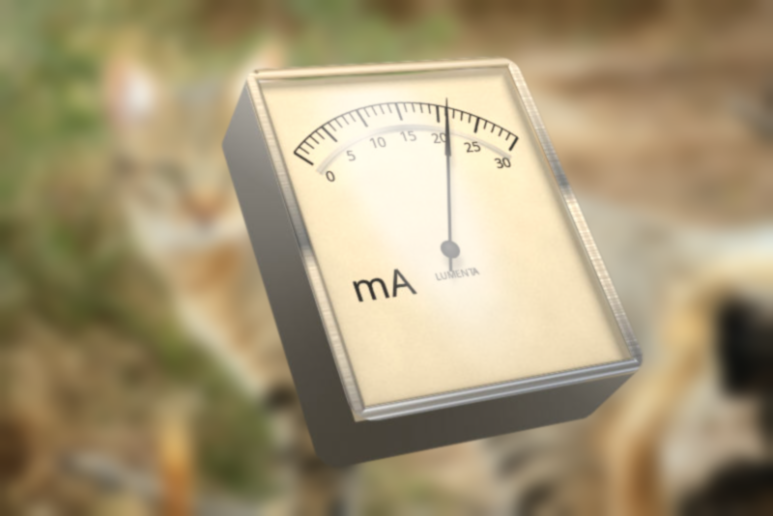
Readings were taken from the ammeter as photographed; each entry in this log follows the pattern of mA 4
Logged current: mA 21
